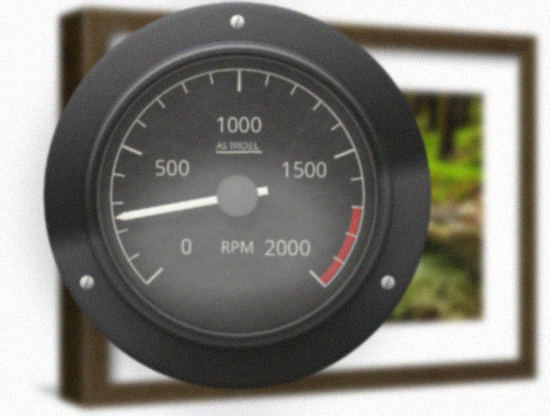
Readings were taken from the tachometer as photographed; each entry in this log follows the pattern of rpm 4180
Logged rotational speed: rpm 250
